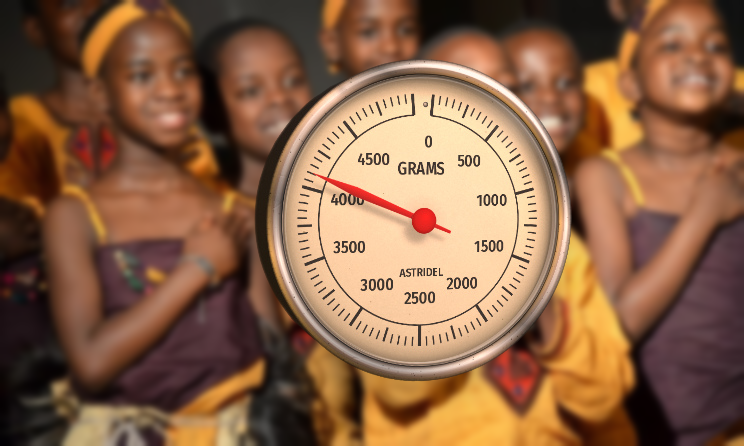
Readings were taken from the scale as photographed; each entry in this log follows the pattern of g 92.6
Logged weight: g 4100
